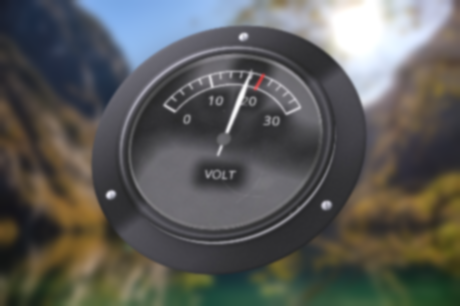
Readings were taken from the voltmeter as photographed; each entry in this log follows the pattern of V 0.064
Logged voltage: V 18
